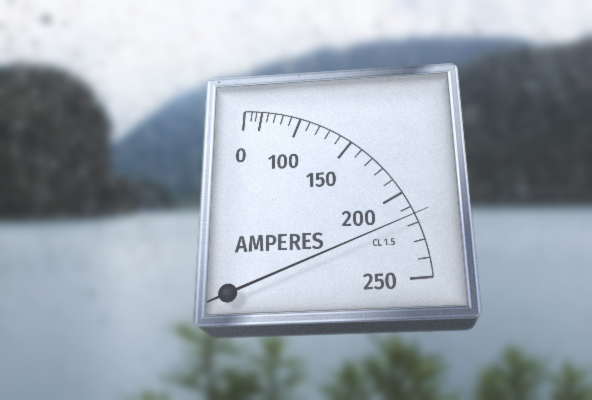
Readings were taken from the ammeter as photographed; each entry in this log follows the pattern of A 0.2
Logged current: A 215
